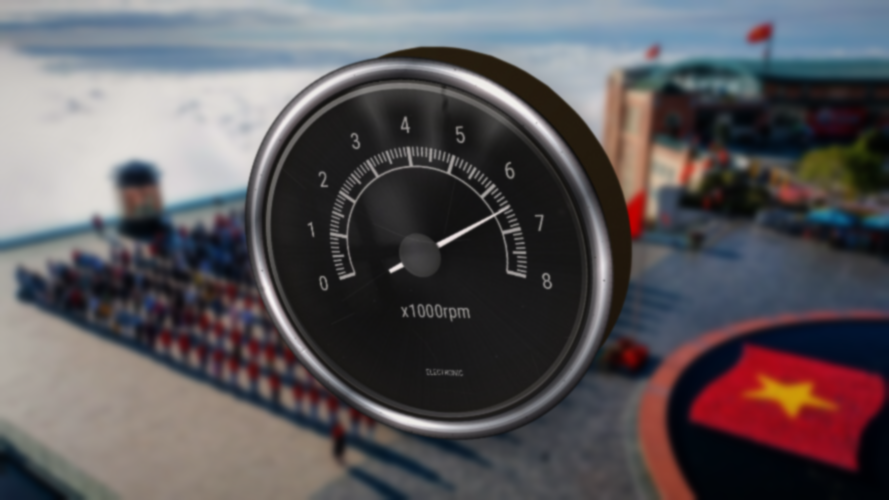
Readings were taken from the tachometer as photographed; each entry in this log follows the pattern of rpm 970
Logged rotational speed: rpm 6500
